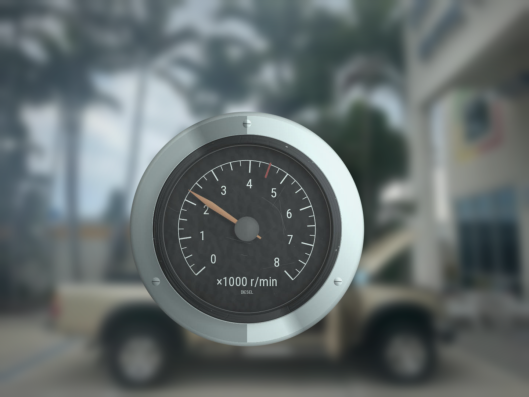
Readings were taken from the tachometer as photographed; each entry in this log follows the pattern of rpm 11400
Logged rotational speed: rpm 2250
